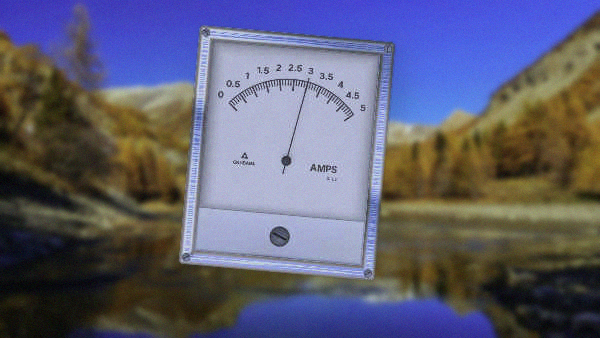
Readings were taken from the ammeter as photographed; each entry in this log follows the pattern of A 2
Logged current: A 3
